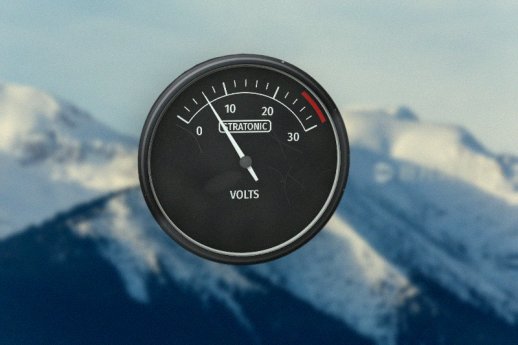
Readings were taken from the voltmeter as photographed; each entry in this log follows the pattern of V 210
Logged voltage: V 6
